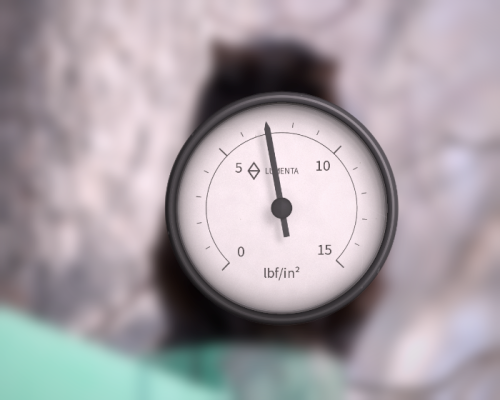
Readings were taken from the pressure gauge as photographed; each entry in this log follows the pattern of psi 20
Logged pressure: psi 7
